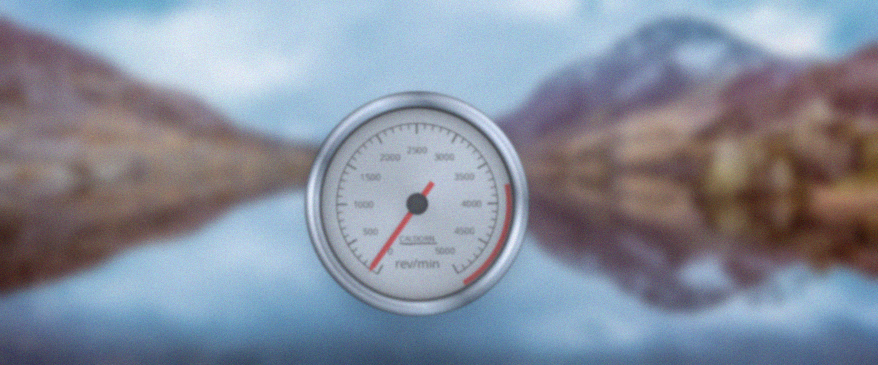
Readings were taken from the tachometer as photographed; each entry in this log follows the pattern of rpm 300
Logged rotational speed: rpm 100
